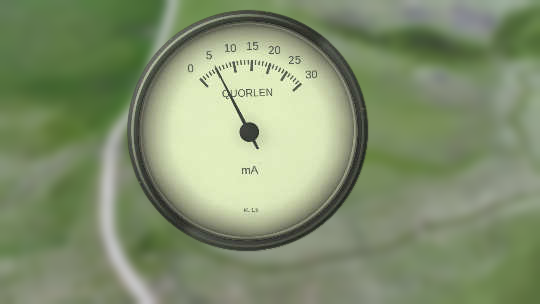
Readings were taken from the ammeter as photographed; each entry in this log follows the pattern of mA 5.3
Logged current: mA 5
